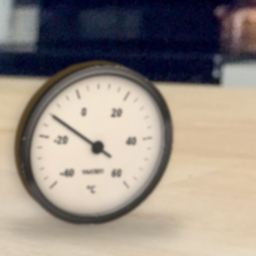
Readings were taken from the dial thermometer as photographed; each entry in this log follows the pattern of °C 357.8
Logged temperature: °C -12
